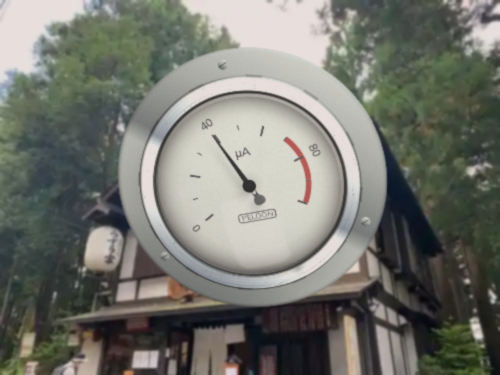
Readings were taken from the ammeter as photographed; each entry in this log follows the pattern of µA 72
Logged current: µA 40
